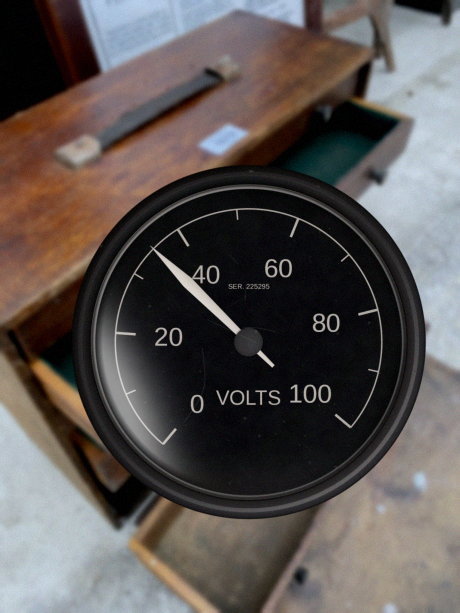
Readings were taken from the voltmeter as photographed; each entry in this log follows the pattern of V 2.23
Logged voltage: V 35
